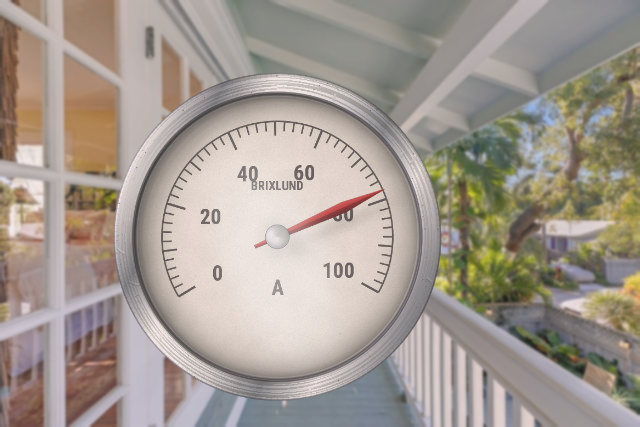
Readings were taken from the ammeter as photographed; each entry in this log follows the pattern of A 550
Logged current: A 78
